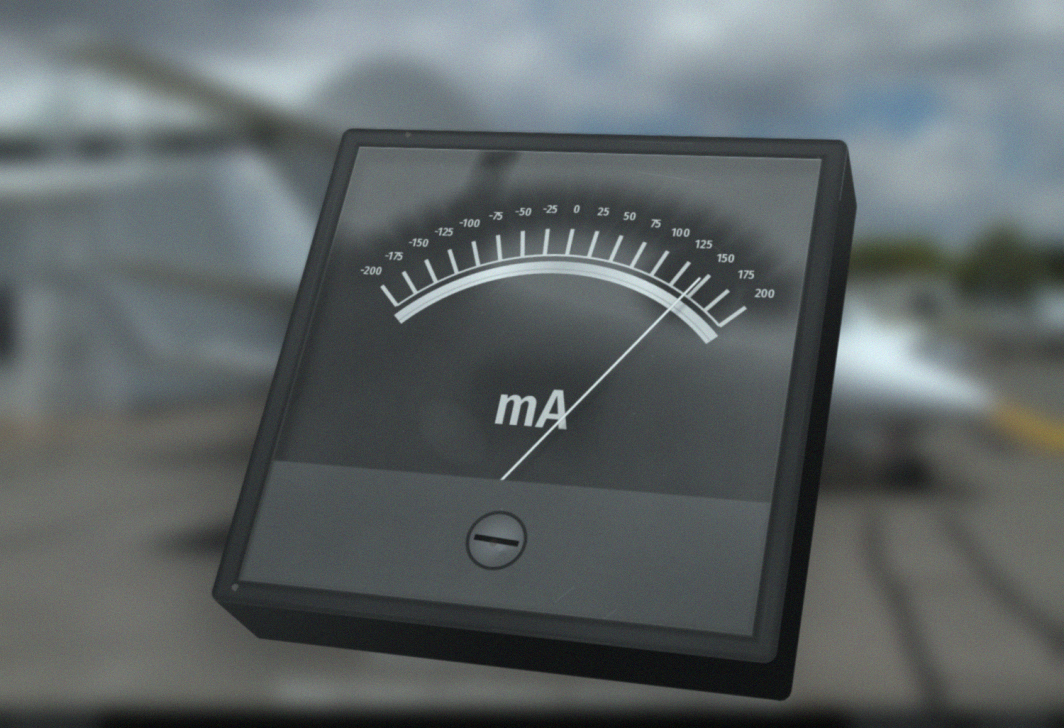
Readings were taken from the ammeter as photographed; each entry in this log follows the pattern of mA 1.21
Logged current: mA 150
